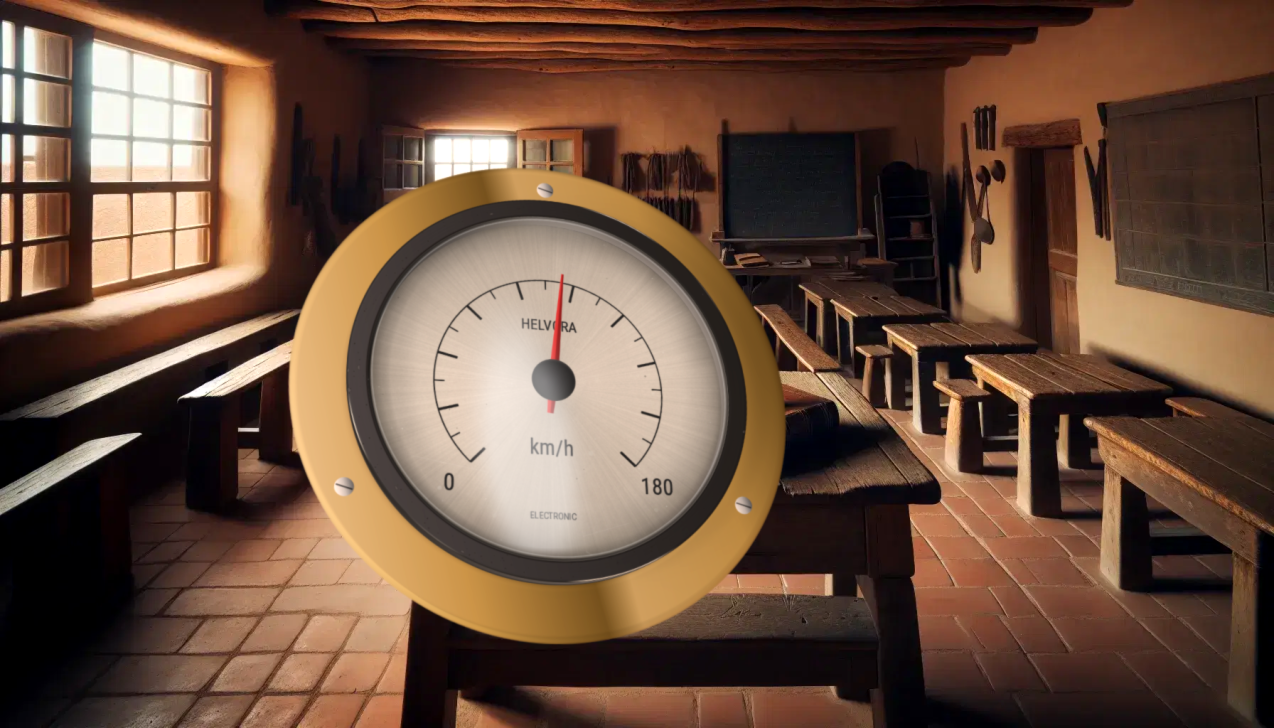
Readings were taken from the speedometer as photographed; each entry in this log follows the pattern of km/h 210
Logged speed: km/h 95
